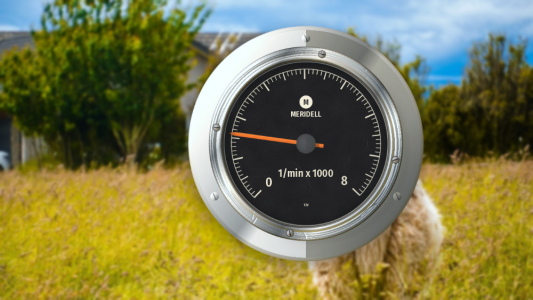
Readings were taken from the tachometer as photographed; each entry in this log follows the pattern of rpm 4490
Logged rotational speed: rpm 1600
